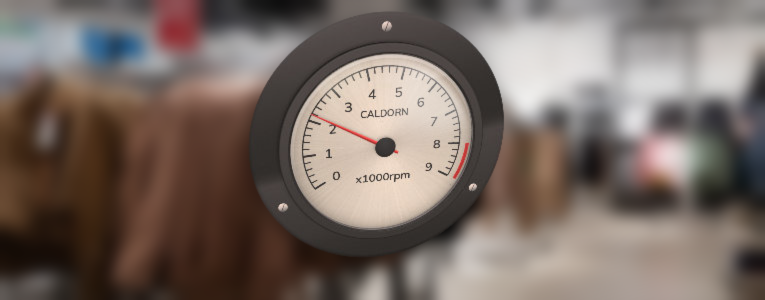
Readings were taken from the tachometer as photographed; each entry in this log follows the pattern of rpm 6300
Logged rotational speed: rpm 2200
